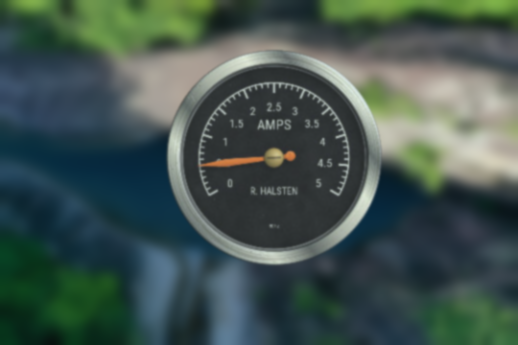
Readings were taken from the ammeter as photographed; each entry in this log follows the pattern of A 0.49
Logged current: A 0.5
